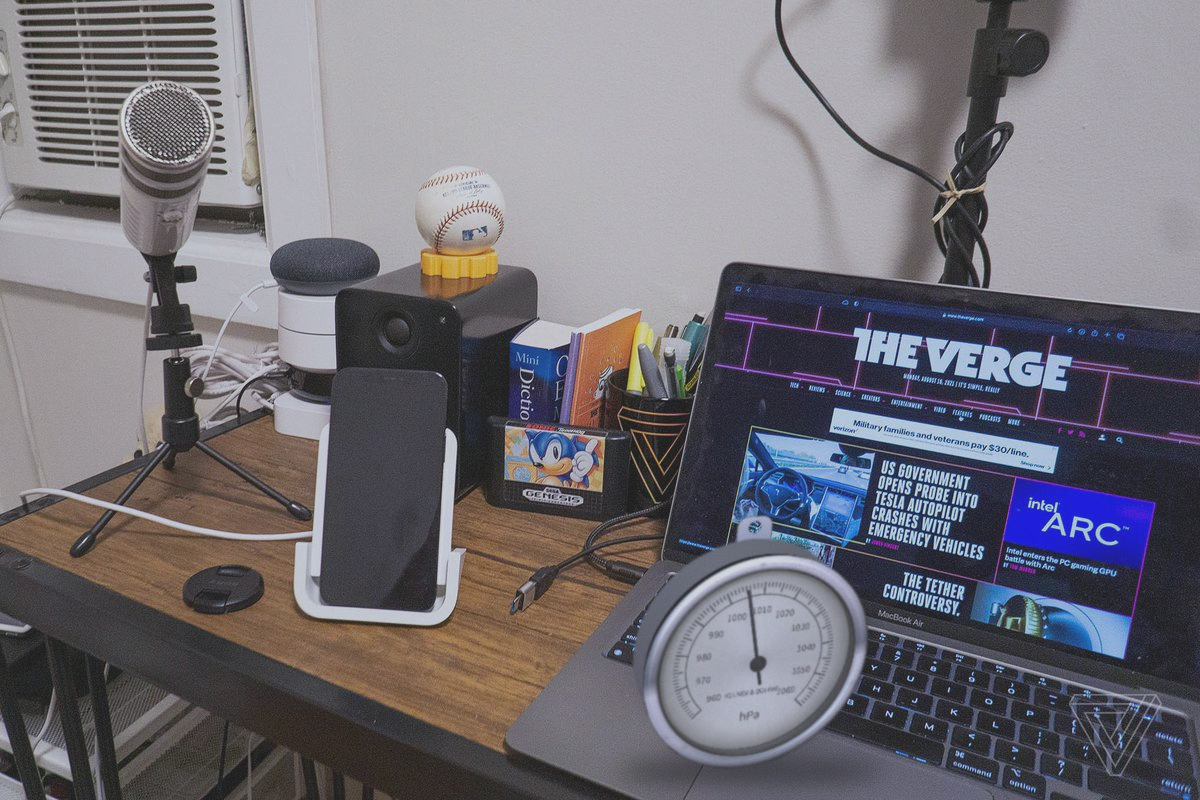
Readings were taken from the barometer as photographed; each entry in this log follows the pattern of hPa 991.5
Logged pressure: hPa 1005
